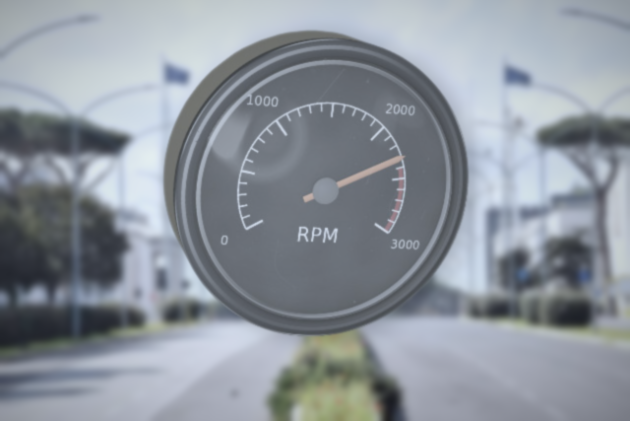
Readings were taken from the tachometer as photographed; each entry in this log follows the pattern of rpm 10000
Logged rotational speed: rpm 2300
